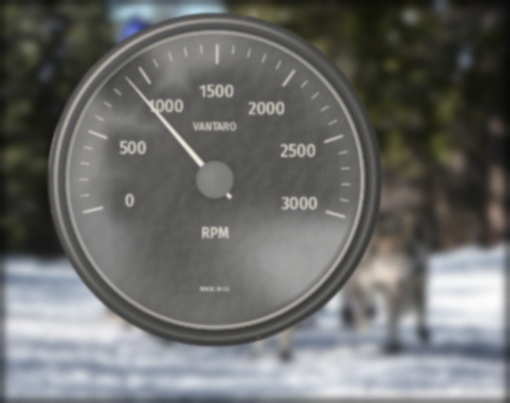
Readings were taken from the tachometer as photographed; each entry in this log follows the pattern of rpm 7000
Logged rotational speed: rpm 900
